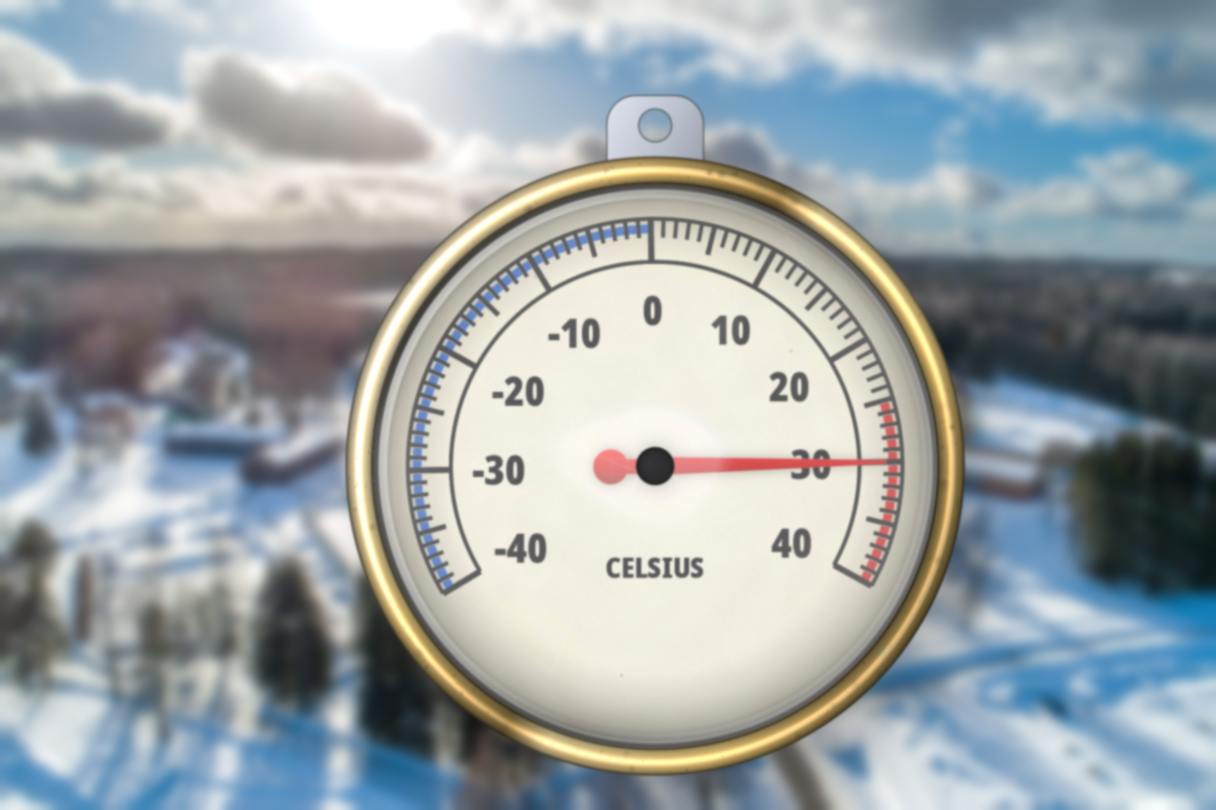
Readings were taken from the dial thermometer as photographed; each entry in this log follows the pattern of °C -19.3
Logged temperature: °C 30
